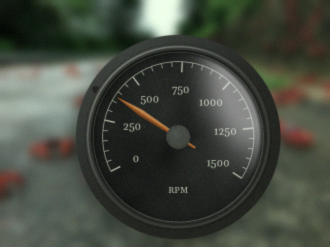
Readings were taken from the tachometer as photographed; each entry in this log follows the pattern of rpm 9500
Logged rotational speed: rpm 375
